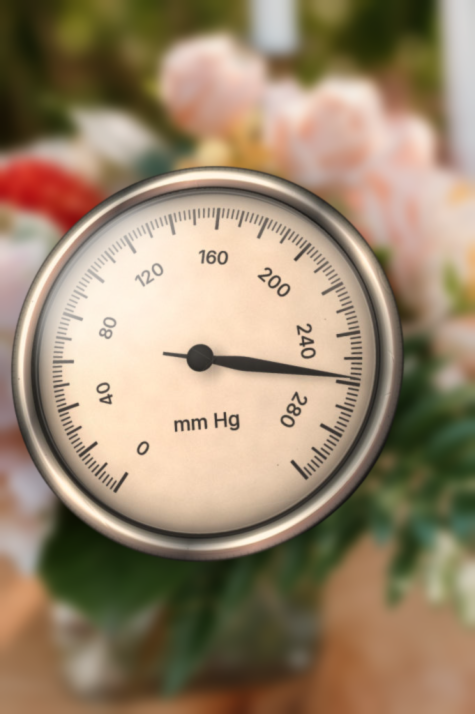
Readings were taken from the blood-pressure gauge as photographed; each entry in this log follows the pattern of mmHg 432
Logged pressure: mmHg 258
